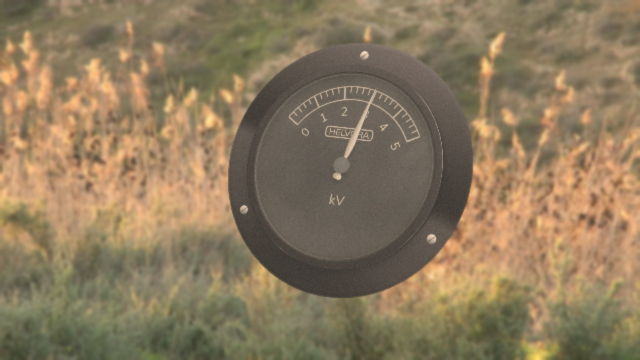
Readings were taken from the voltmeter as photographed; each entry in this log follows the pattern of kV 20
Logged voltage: kV 3
